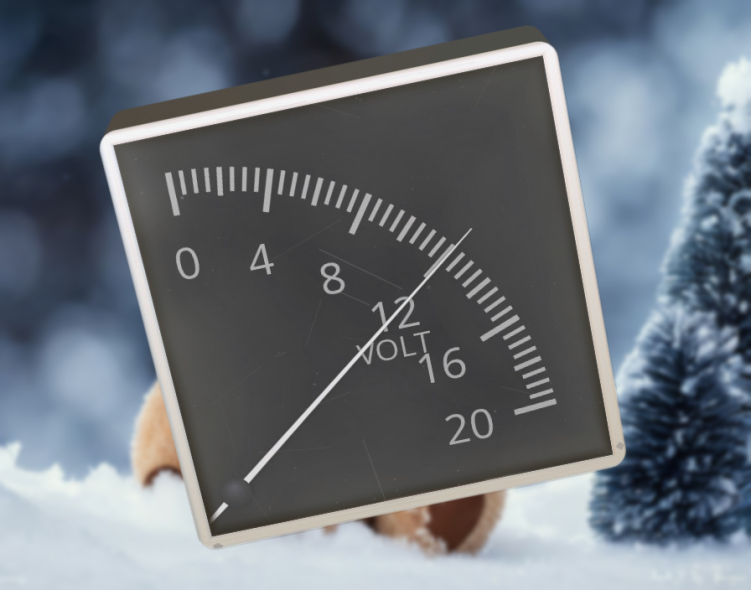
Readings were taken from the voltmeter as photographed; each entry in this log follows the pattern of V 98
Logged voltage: V 12
